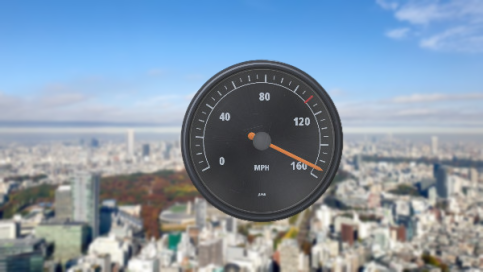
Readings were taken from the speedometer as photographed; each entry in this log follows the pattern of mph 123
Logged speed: mph 155
